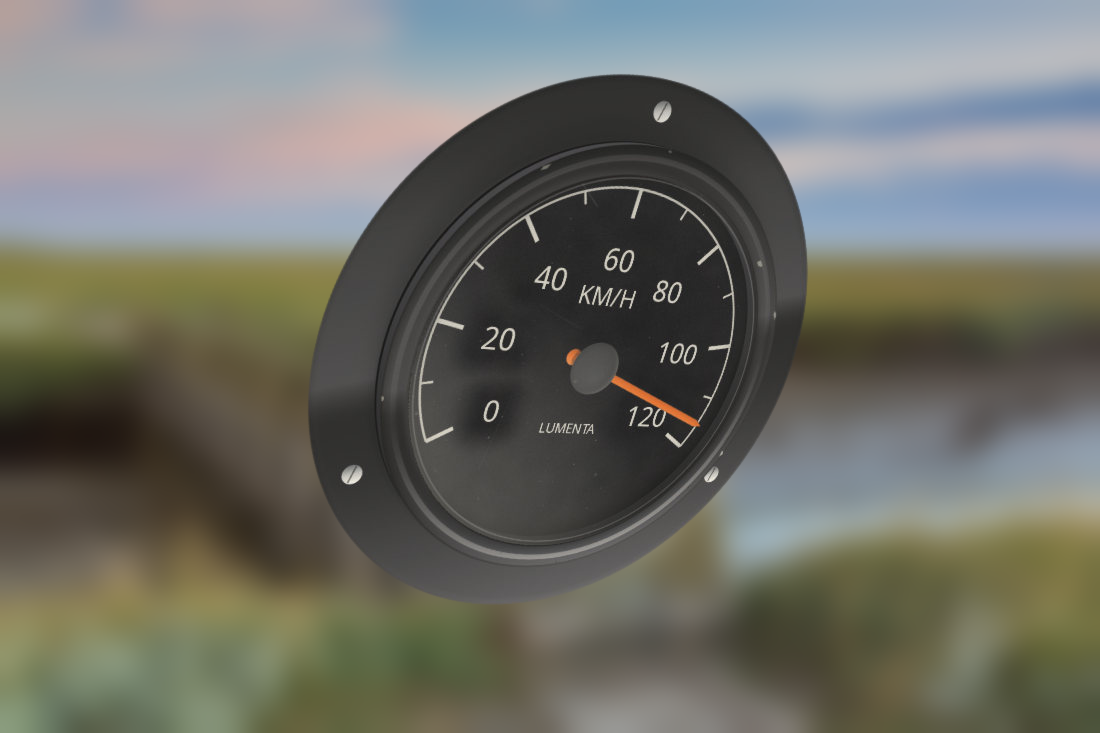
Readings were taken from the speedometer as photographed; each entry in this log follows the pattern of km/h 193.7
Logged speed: km/h 115
